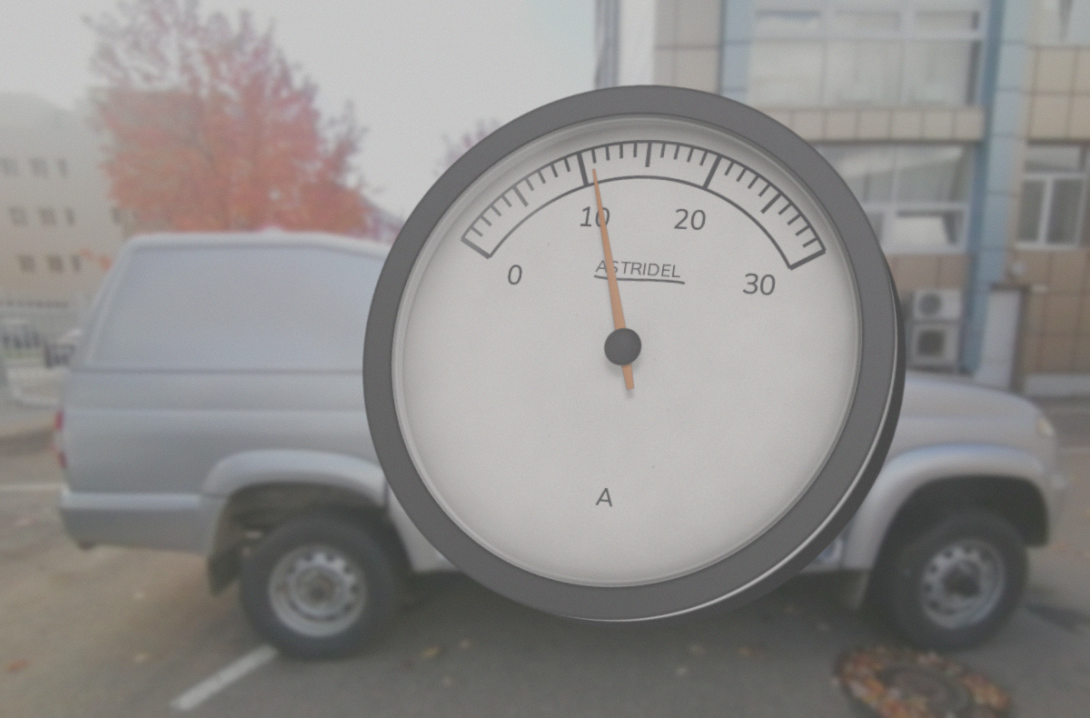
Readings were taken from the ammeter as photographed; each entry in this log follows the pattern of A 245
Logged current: A 11
